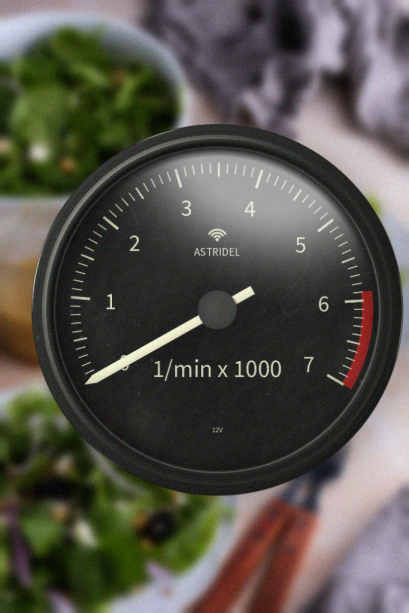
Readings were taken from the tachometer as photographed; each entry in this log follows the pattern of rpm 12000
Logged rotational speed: rpm 0
